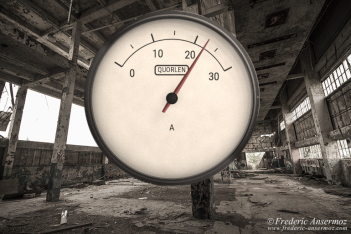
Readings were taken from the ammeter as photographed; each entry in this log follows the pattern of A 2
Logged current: A 22.5
